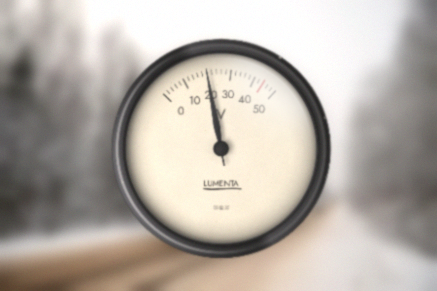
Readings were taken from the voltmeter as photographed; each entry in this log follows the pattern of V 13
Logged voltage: V 20
